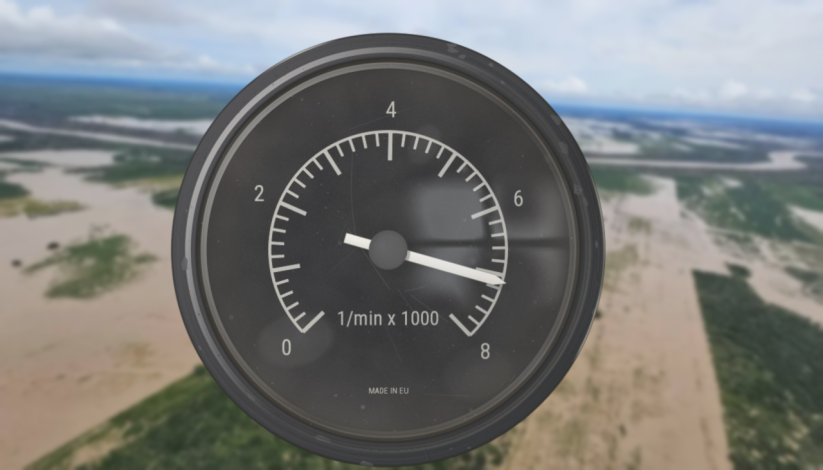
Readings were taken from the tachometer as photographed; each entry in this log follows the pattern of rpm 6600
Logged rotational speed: rpm 7100
